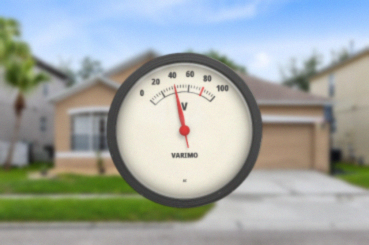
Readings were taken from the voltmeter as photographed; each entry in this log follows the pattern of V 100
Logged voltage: V 40
